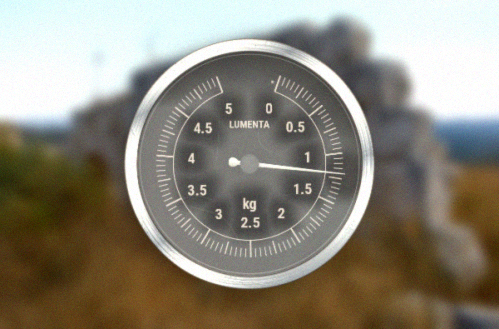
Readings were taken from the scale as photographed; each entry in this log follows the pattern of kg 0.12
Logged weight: kg 1.2
